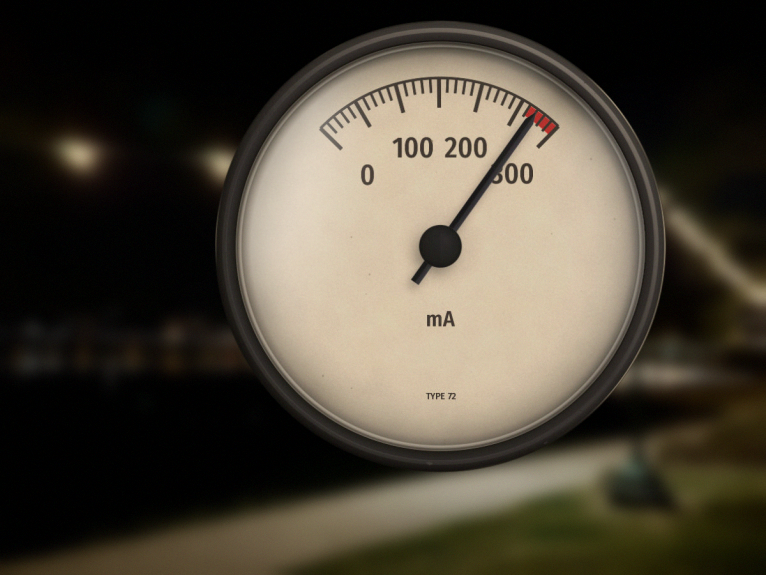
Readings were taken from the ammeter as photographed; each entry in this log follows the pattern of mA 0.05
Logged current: mA 270
